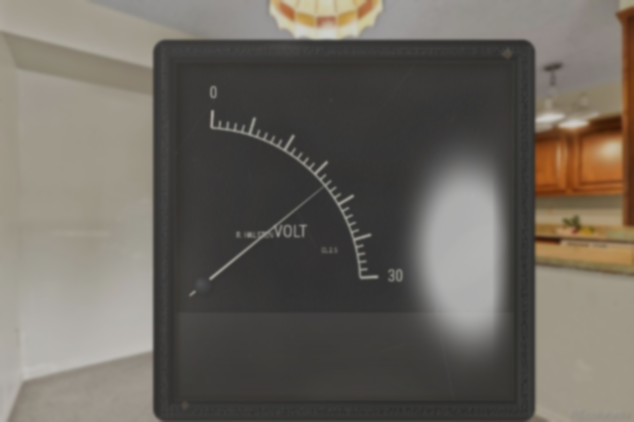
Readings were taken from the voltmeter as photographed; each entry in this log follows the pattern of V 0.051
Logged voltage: V 17
